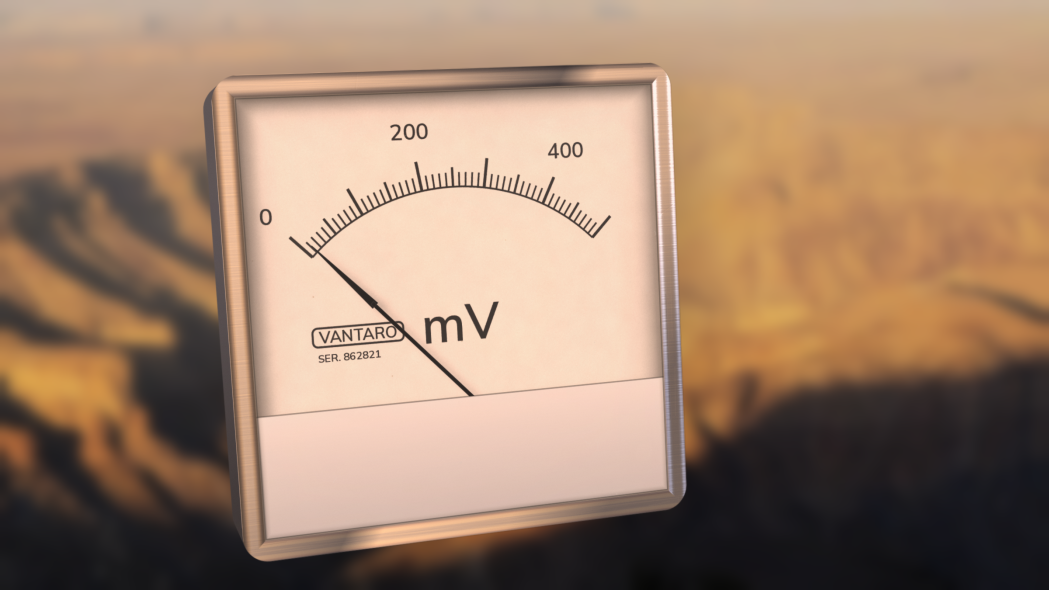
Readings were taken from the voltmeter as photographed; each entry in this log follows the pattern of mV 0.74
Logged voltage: mV 10
